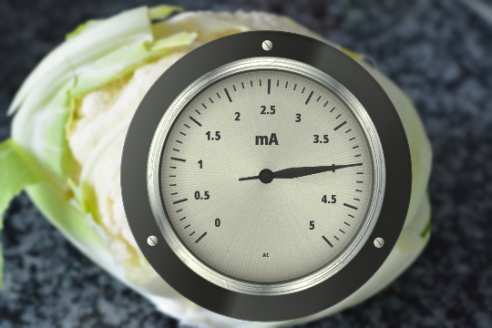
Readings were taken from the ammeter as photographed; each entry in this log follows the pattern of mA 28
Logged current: mA 4
